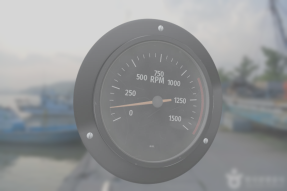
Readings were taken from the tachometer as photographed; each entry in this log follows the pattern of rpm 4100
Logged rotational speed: rpm 100
